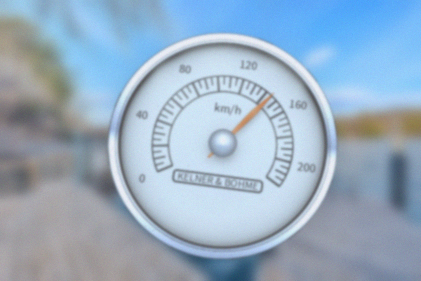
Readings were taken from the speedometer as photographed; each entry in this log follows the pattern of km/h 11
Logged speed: km/h 145
